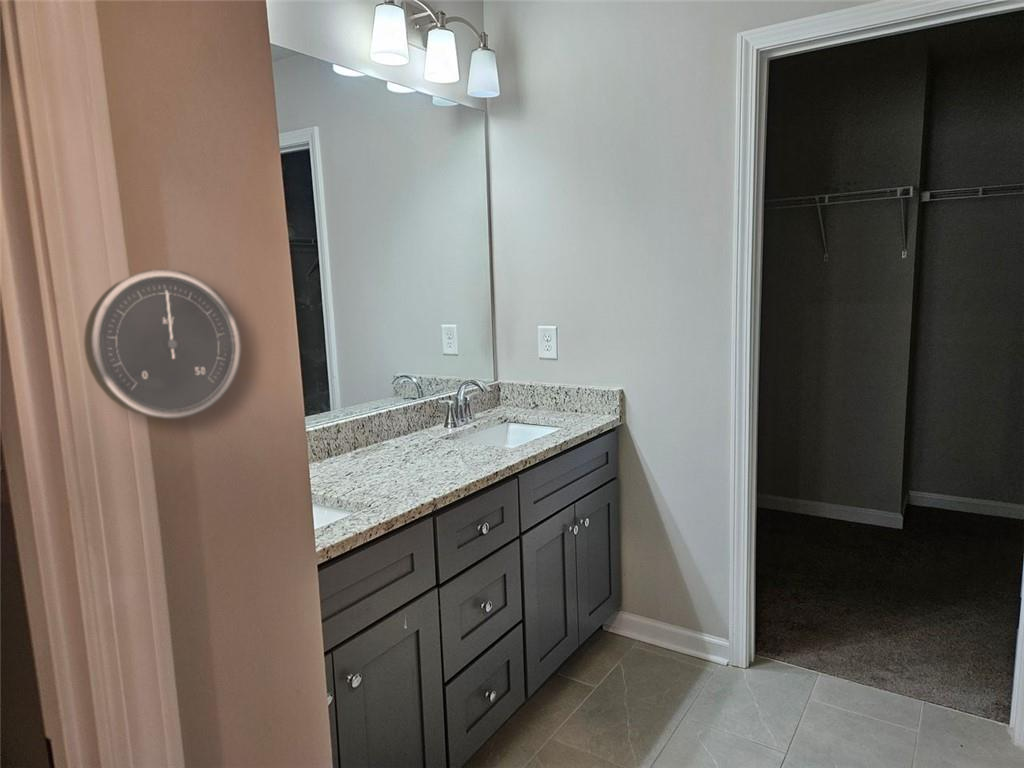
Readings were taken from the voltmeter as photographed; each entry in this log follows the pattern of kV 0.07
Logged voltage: kV 25
